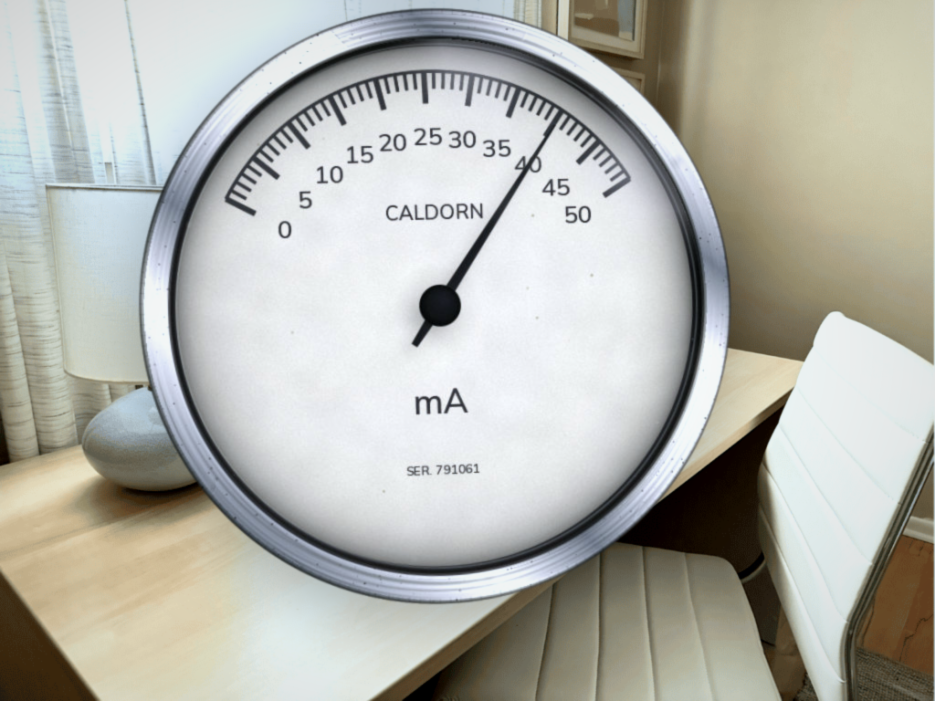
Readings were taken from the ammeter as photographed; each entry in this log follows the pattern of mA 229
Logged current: mA 40
